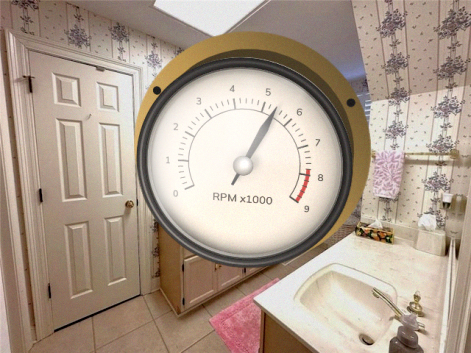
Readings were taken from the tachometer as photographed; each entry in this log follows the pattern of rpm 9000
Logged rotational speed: rpm 5400
